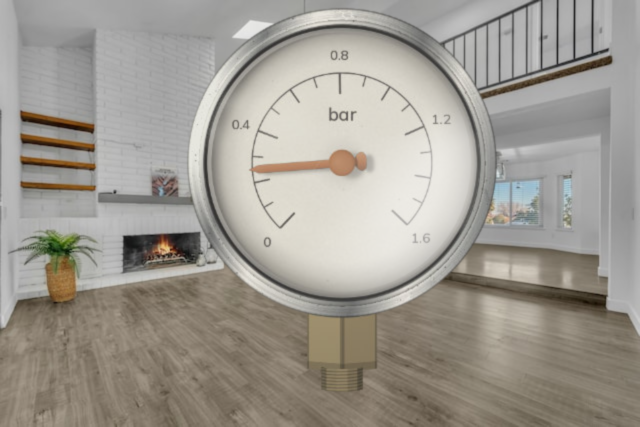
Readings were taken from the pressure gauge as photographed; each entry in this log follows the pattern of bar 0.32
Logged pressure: bar 0.25
